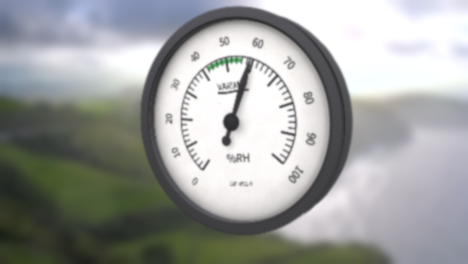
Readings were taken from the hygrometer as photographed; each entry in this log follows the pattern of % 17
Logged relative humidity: % 60
